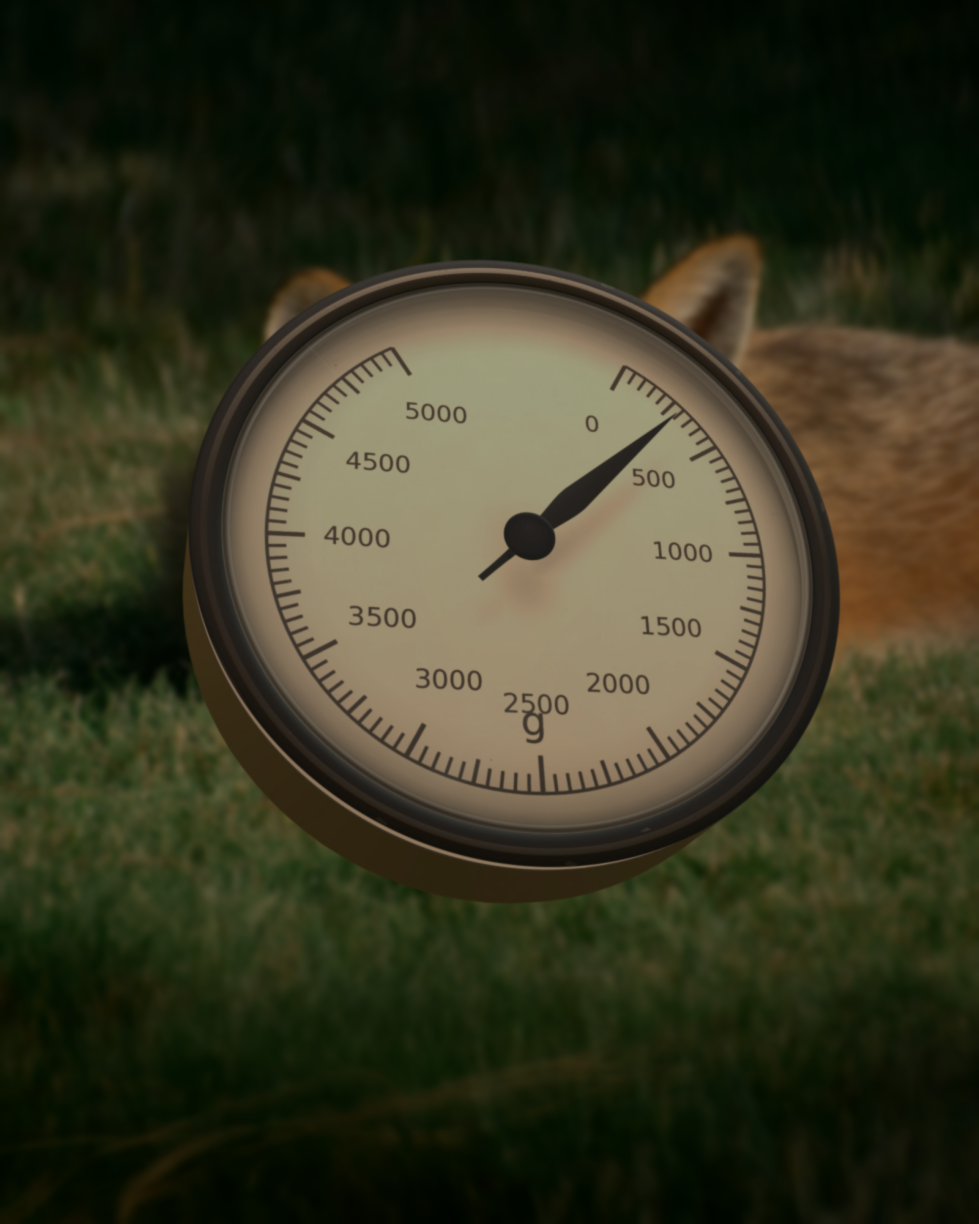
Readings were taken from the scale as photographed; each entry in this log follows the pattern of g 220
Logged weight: g 300
